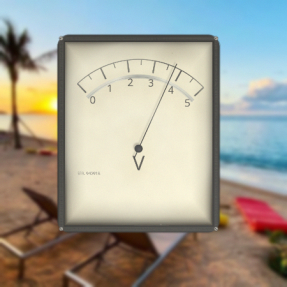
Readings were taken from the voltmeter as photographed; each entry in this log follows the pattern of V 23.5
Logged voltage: V 3.75
